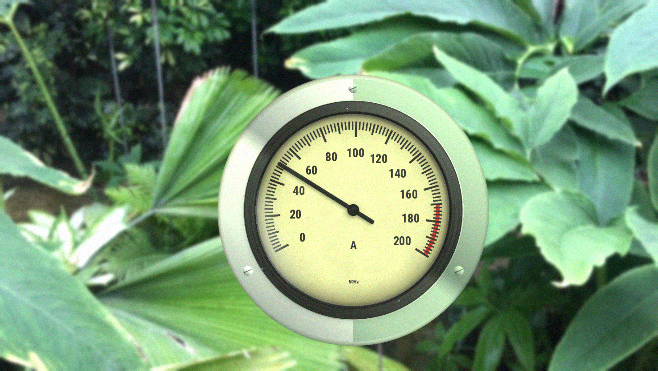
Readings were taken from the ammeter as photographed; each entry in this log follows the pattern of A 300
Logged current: A 50
